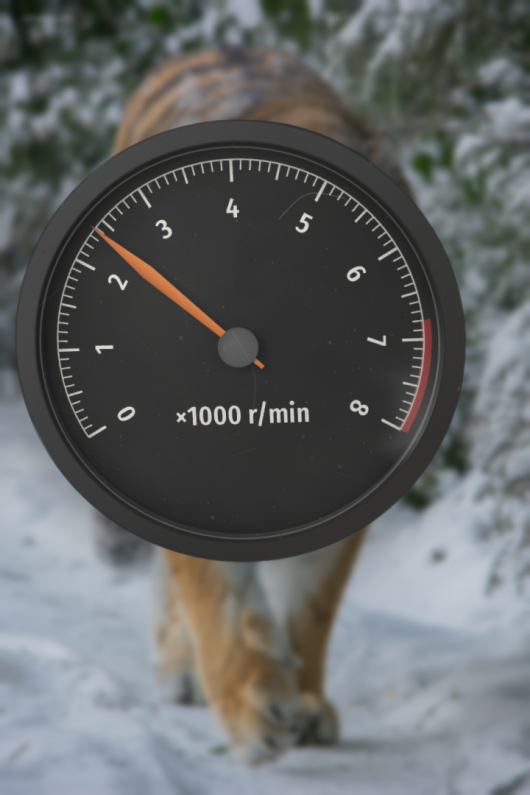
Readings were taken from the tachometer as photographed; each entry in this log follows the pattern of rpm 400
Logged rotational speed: rpm 2400
